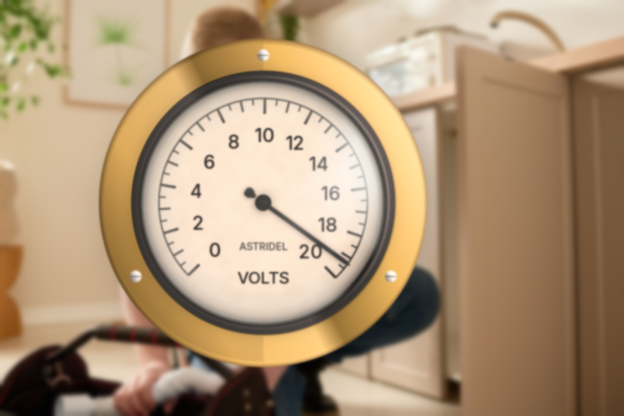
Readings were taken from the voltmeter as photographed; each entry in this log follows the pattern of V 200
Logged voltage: V 19.25
